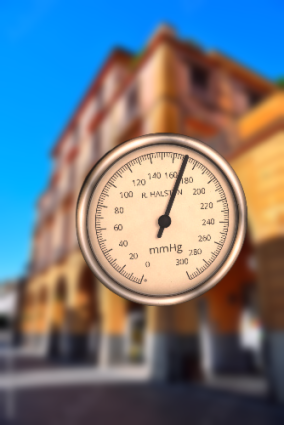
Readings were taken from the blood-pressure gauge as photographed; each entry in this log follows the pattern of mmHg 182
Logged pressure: mmHg 170
